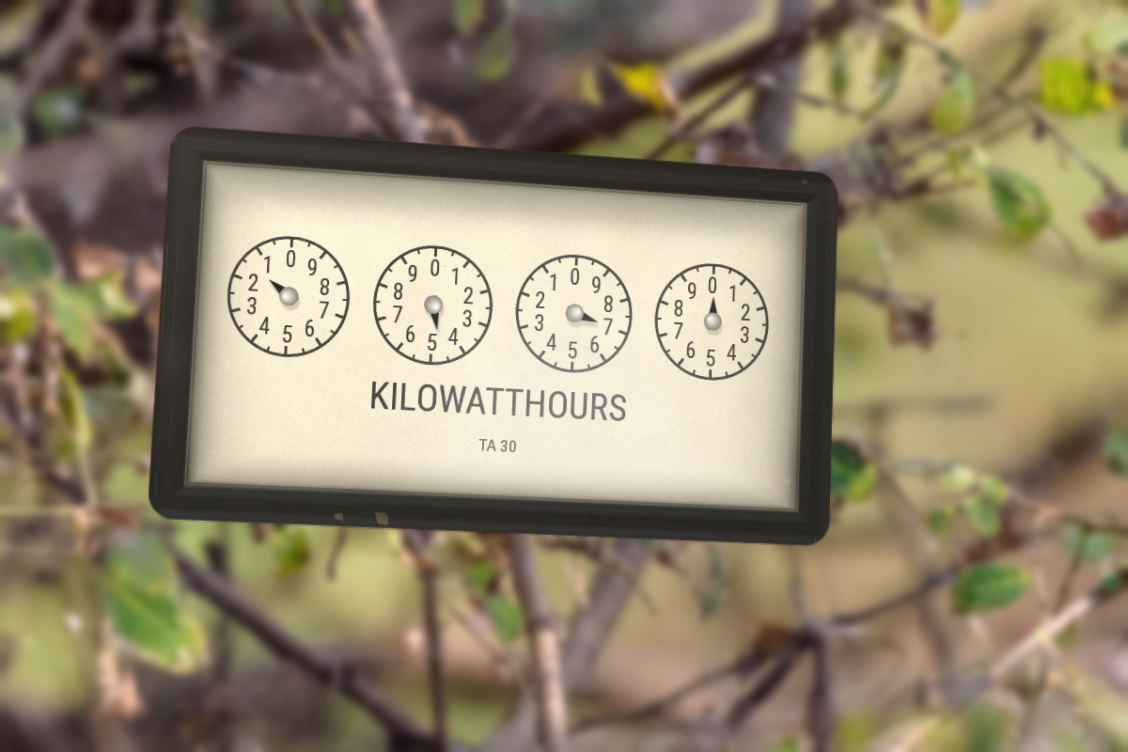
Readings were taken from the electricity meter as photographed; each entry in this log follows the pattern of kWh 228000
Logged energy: kWh 1470
